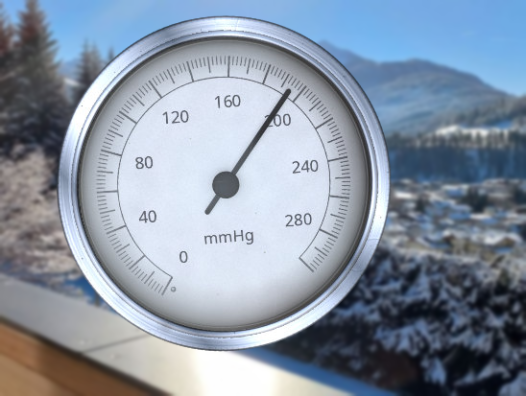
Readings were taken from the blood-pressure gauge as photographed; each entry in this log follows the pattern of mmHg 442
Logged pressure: mmHg 194
